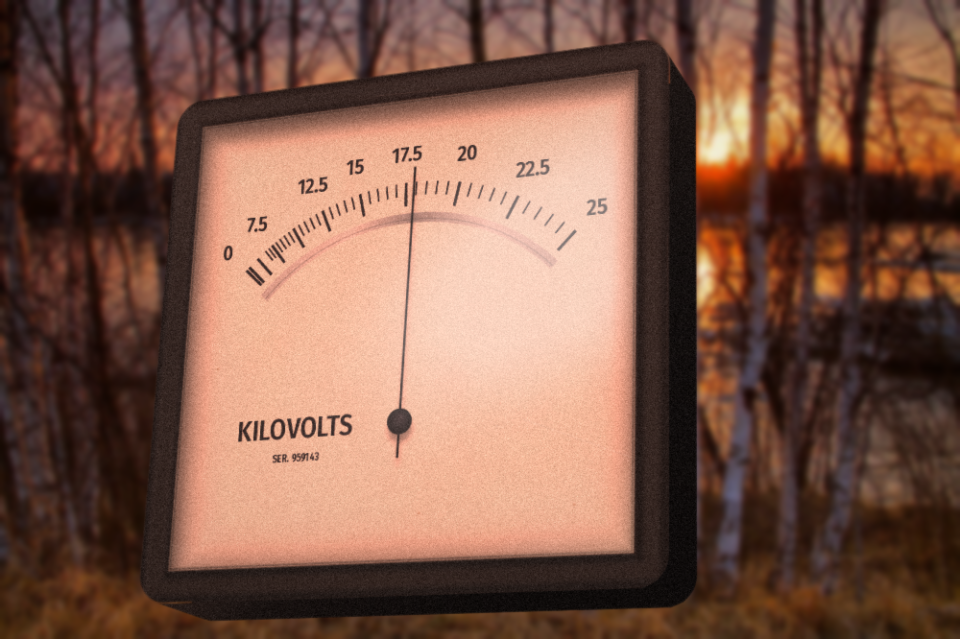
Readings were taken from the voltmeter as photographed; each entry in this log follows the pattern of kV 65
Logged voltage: kV 18
